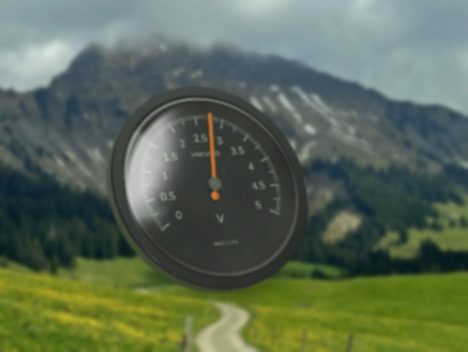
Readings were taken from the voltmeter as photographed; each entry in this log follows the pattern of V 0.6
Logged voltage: V 2.75
